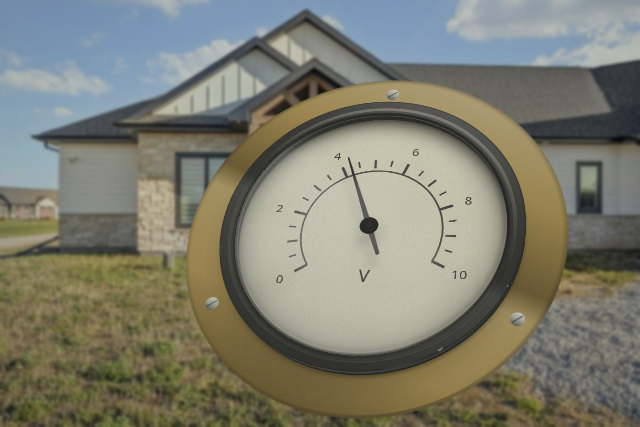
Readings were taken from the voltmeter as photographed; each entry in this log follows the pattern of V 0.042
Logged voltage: V 4.25
